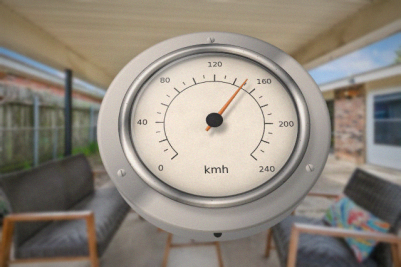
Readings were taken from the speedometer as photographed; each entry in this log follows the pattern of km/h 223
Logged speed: km/h 150
